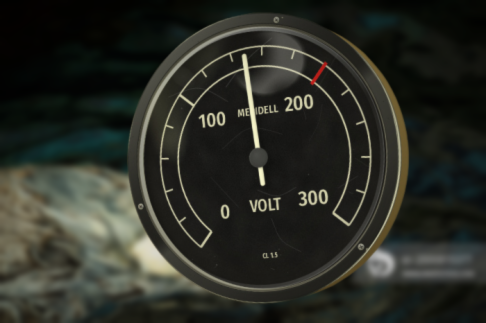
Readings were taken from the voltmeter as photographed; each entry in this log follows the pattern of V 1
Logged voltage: V 150
